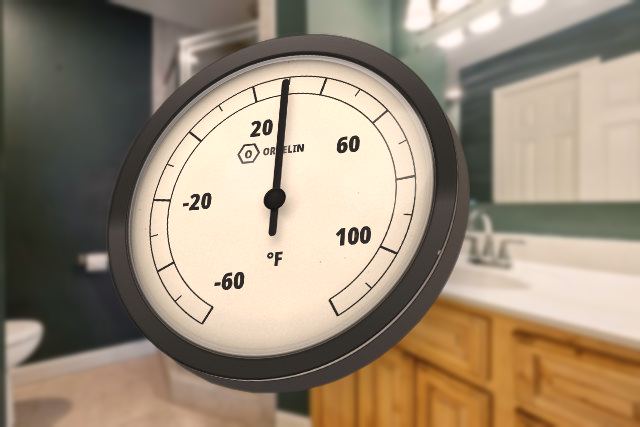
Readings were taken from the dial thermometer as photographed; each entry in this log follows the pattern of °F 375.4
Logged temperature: °F 30
